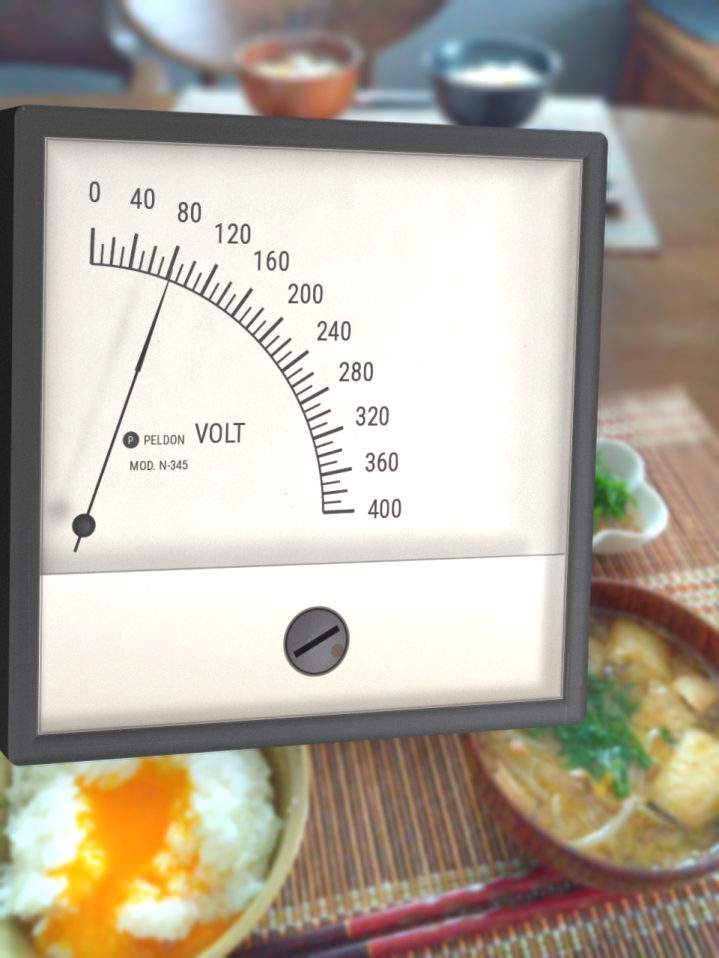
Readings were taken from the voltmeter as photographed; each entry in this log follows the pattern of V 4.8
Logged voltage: V 80
